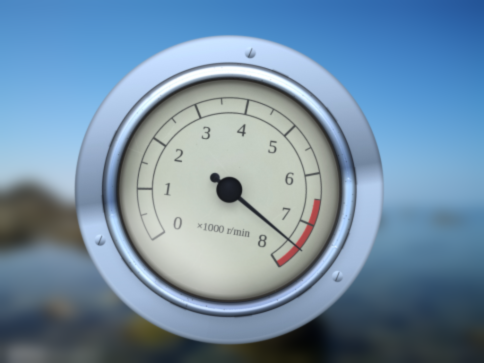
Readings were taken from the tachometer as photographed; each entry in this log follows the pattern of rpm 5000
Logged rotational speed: rpm 7500
